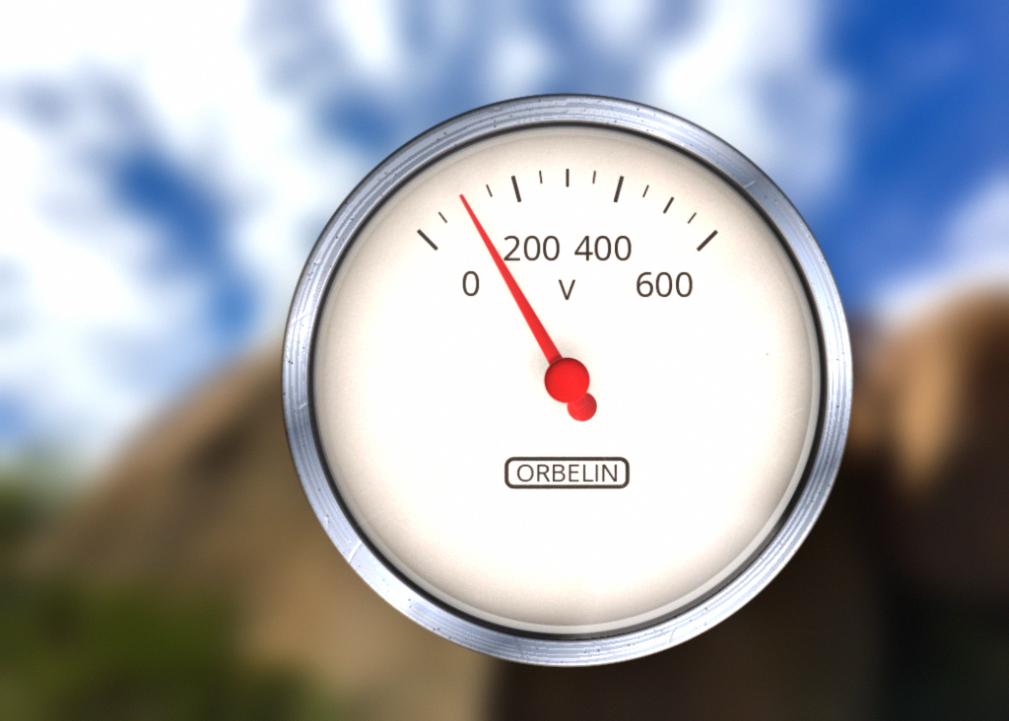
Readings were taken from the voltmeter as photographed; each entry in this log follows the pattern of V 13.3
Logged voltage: V 100
